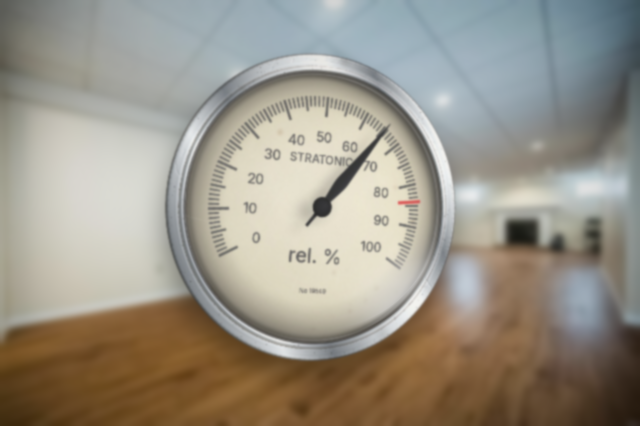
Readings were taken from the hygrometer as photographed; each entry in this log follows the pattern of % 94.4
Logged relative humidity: % 65
